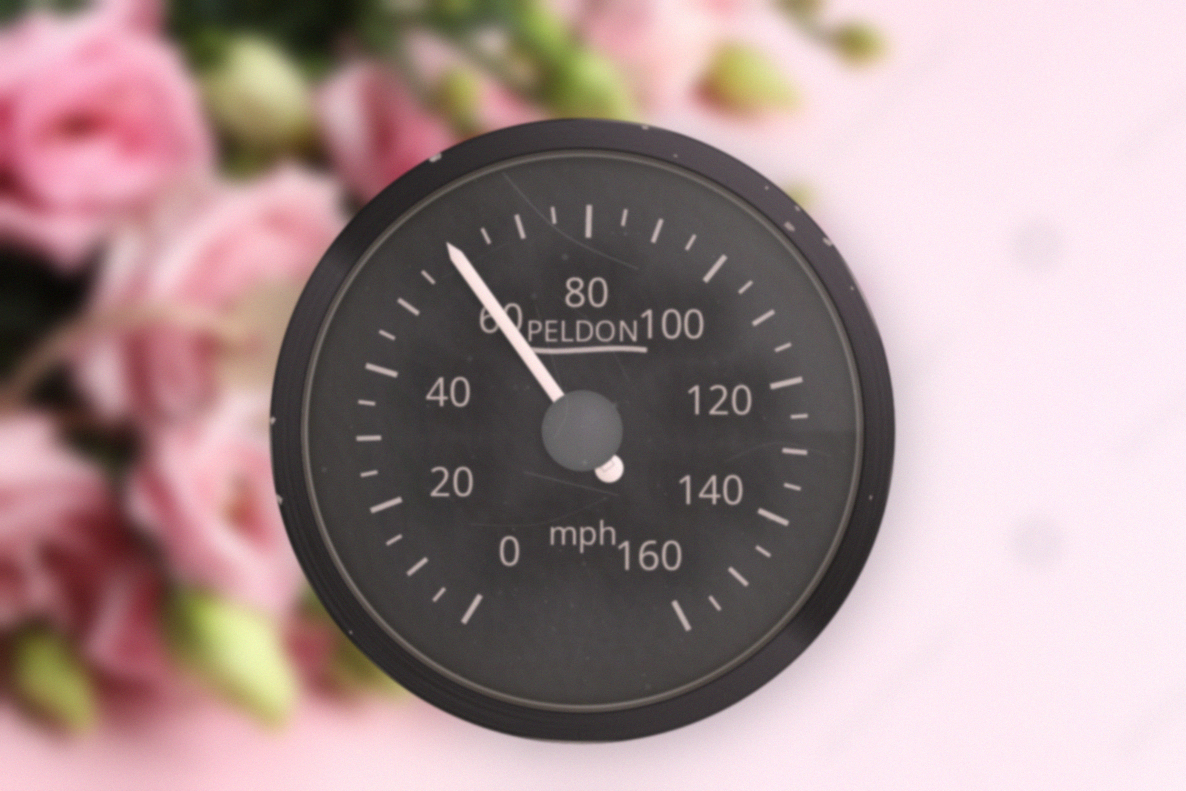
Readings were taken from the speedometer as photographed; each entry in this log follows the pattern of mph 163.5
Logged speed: mph 60
